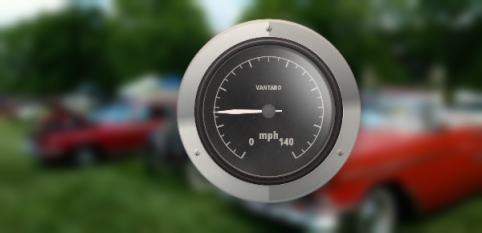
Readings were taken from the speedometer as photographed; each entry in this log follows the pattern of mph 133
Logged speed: mph 27.5
